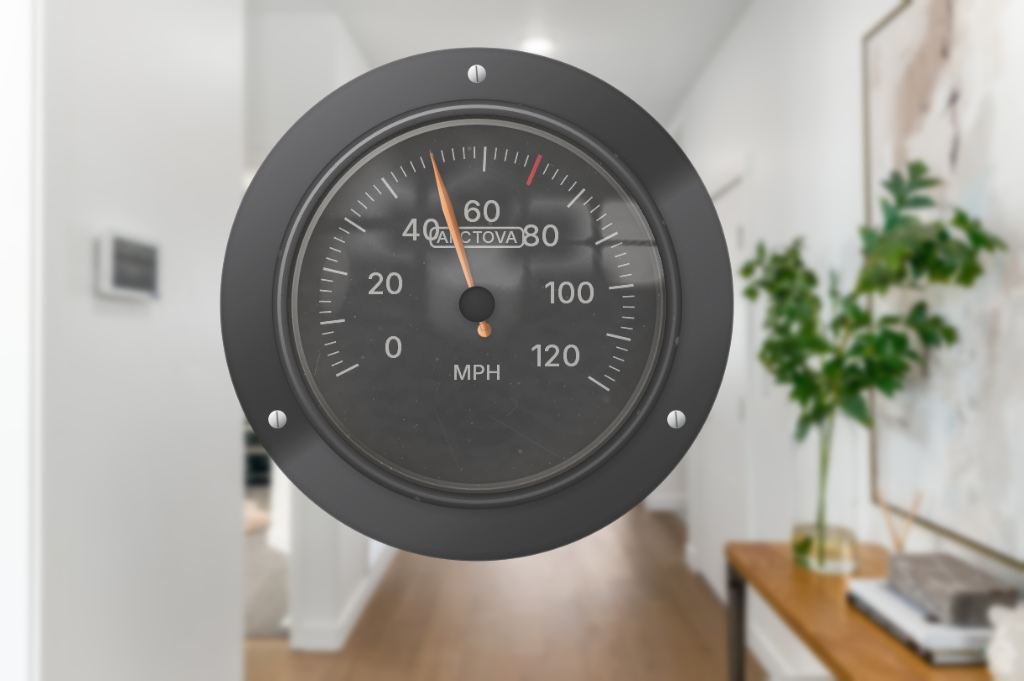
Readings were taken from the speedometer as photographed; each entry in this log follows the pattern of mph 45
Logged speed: mph 50
